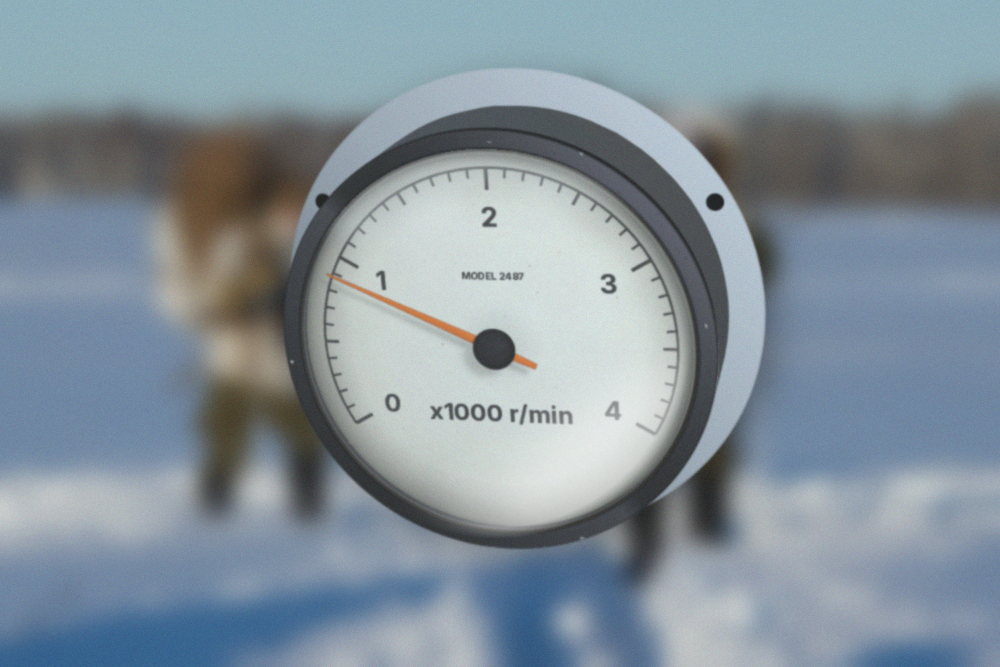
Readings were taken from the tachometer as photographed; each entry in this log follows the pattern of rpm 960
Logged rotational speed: rpm 900
